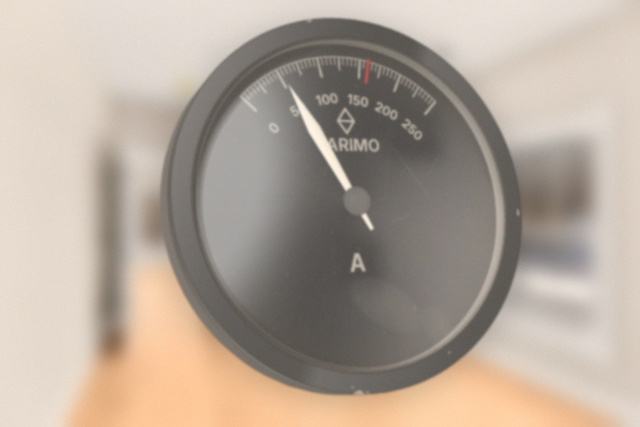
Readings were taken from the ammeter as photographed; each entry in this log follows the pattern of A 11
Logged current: A 50
